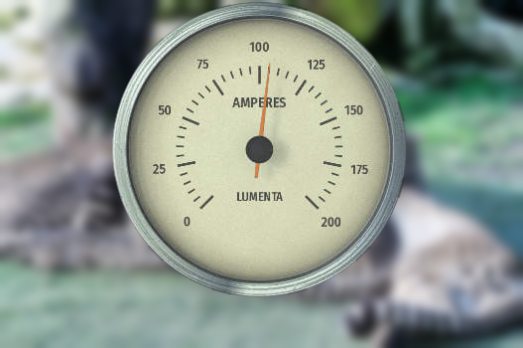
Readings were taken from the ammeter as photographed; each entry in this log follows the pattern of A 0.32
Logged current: A 105
